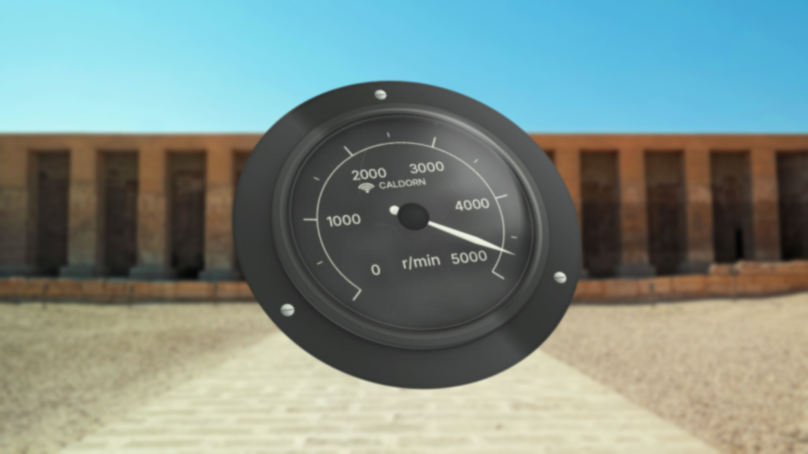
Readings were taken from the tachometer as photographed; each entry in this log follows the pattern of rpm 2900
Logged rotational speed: rpm 4750
